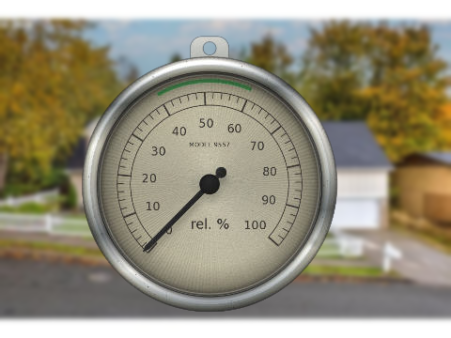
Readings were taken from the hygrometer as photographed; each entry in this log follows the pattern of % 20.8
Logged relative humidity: % 1
